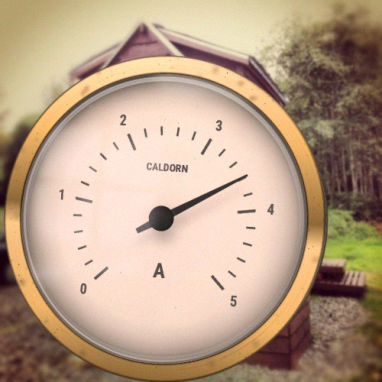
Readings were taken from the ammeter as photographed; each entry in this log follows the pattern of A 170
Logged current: A 3.6
